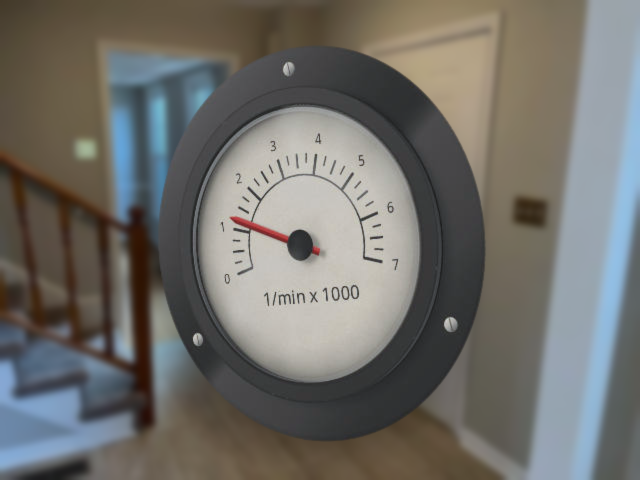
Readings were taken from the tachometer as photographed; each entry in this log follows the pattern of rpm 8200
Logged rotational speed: rpm 1250
